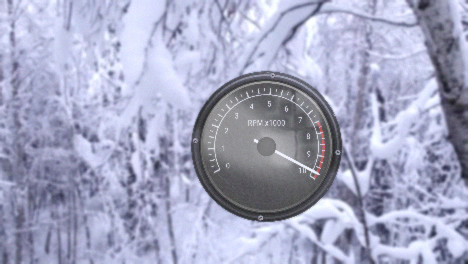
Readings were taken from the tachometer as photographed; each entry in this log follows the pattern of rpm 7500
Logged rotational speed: rpm 9750
